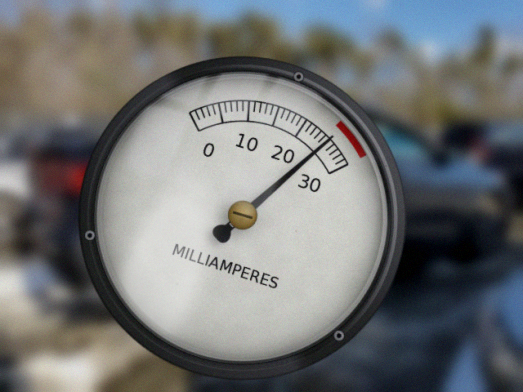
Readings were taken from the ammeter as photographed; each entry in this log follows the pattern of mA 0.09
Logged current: mA 25
